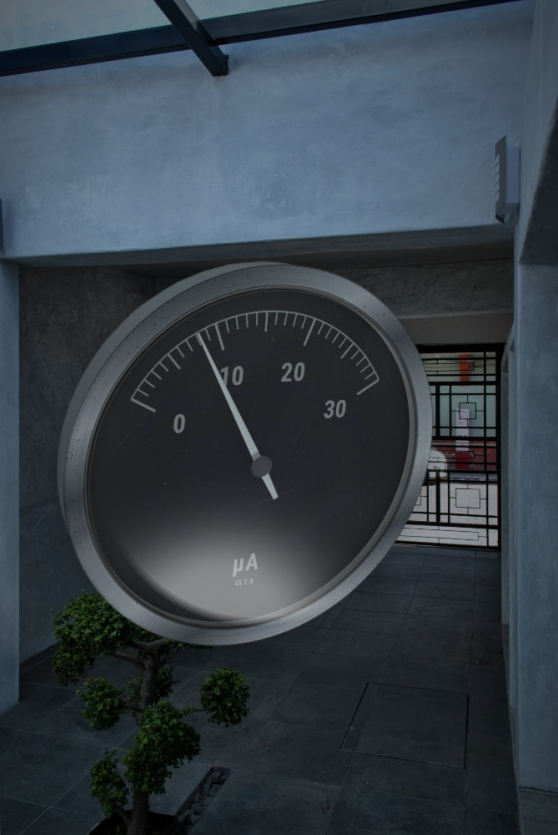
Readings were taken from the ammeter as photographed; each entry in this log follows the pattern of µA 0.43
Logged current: µA 8
